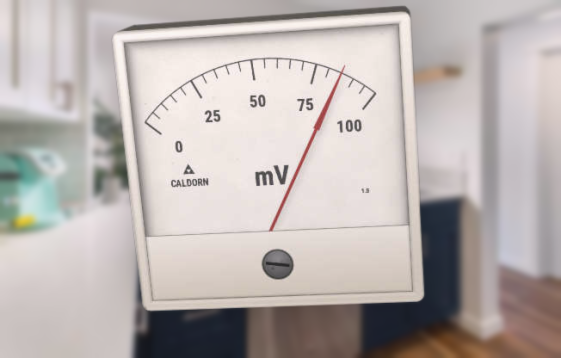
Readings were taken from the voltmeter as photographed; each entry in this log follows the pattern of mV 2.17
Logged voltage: mV 85
